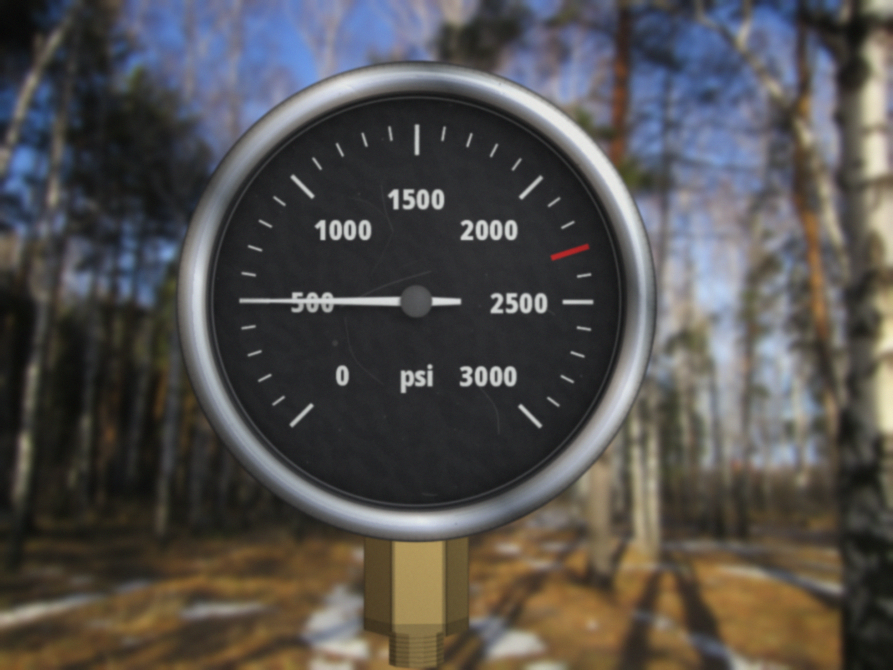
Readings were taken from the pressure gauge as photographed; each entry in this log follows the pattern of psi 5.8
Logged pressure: psi 500
